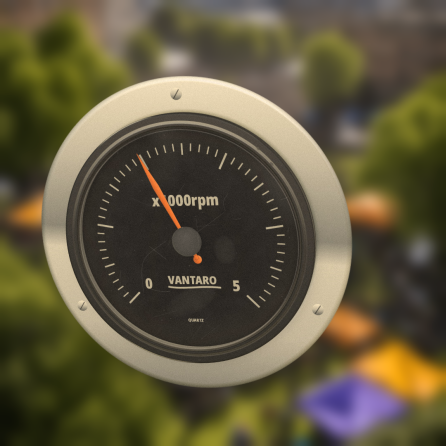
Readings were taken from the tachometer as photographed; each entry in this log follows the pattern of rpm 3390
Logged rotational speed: rpm 2000
